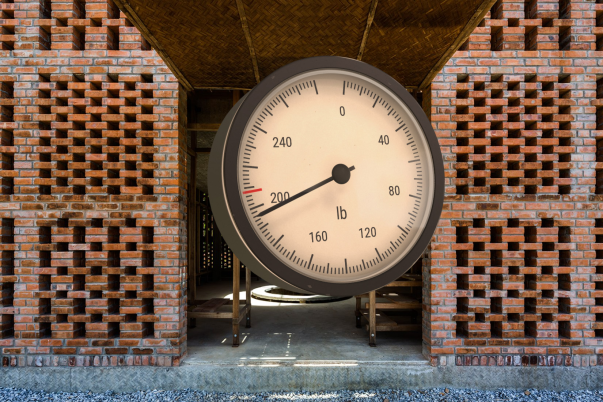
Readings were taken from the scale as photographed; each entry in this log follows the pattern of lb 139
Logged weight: lb 196
